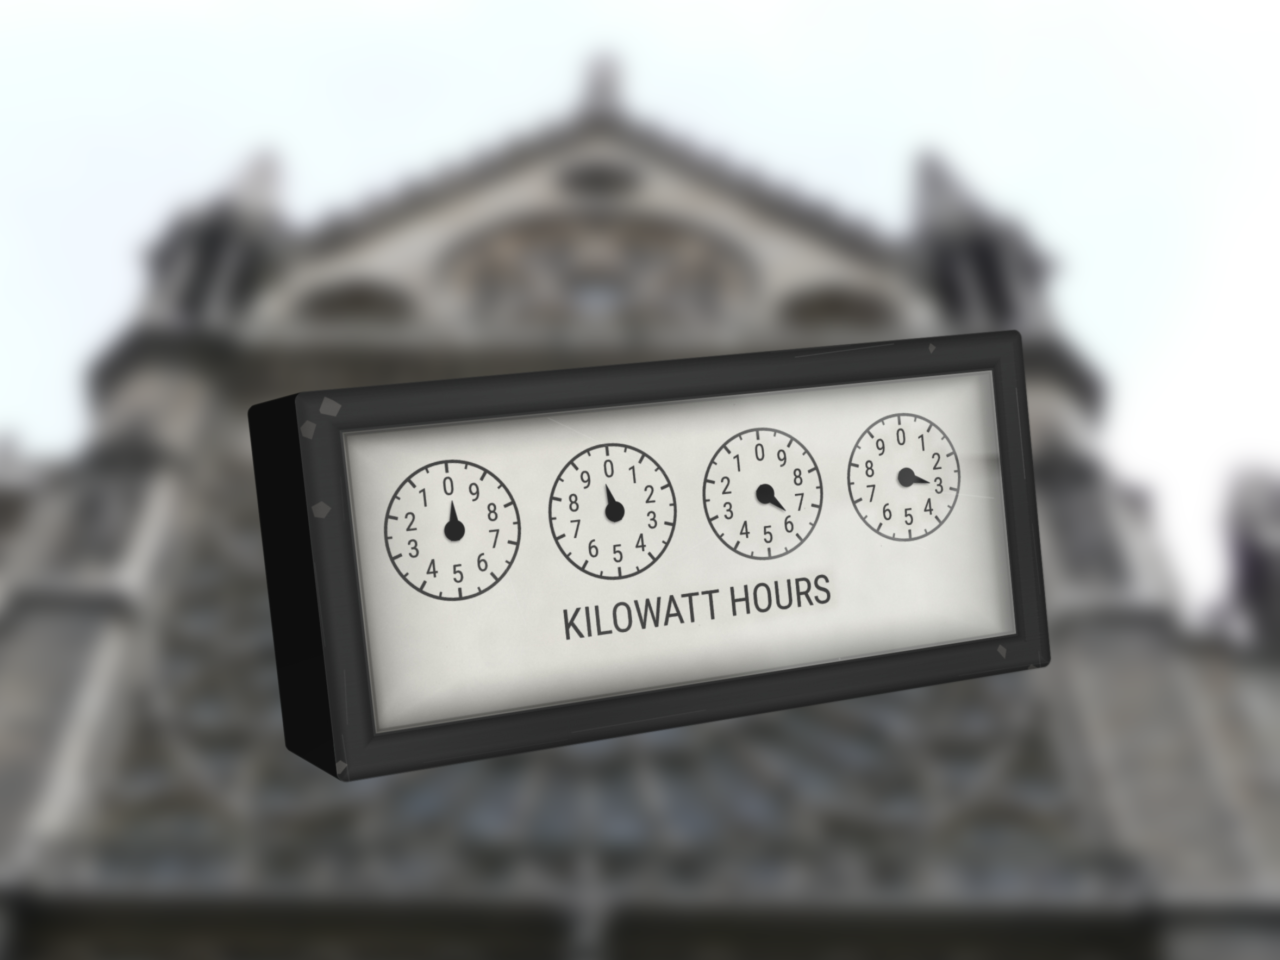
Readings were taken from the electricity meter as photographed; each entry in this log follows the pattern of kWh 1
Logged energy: kWh 9963
